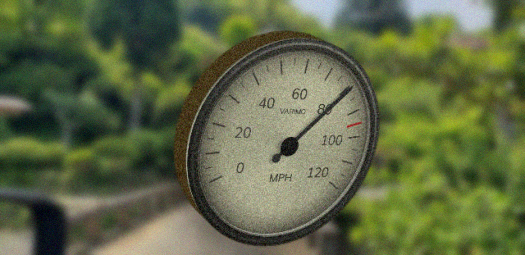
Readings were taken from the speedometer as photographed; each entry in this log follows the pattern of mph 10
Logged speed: mph 80
